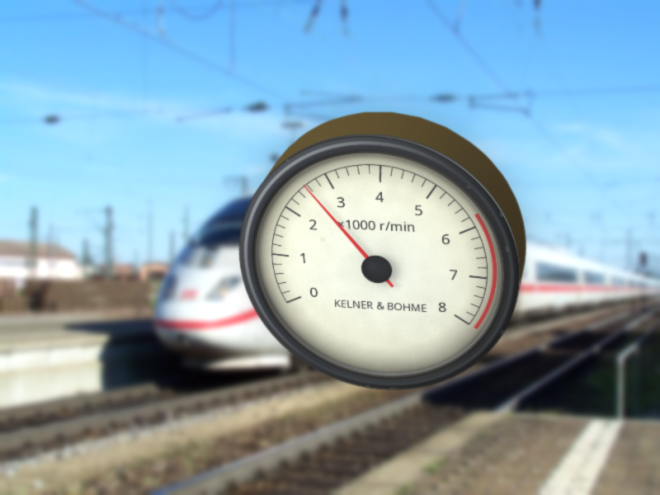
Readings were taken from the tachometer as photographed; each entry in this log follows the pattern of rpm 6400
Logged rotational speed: rpm 2600
